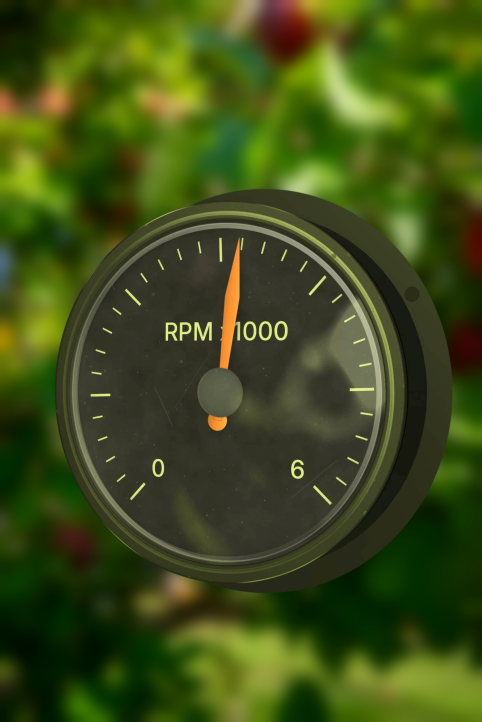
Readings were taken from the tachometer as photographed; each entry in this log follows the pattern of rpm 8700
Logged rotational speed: rpm 3200
